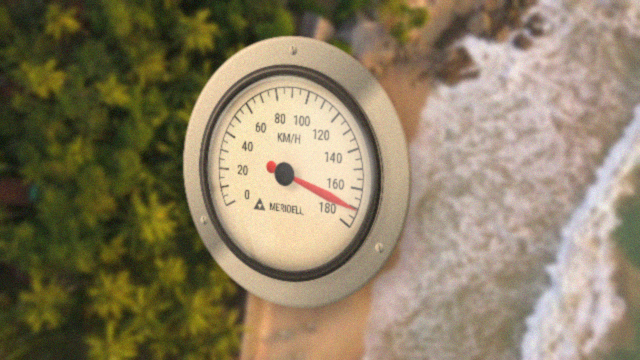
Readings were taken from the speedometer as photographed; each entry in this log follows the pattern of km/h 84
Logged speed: km/h 170
